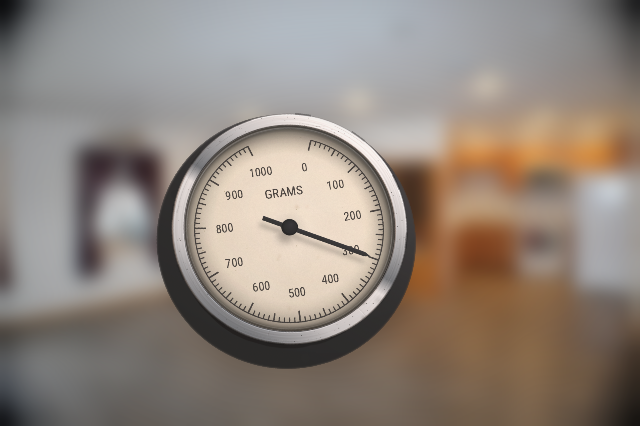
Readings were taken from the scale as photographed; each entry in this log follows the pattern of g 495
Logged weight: g 300
